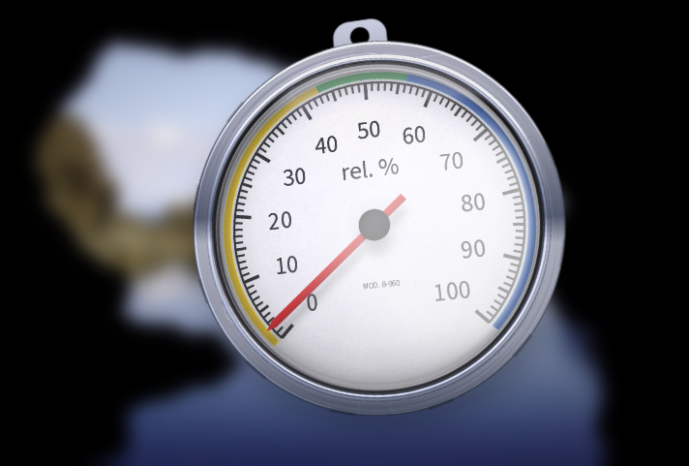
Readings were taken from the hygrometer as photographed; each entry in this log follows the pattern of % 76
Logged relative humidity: % 2
